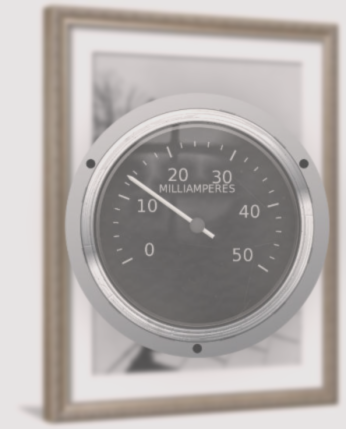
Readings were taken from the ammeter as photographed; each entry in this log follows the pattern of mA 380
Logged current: mA 13
